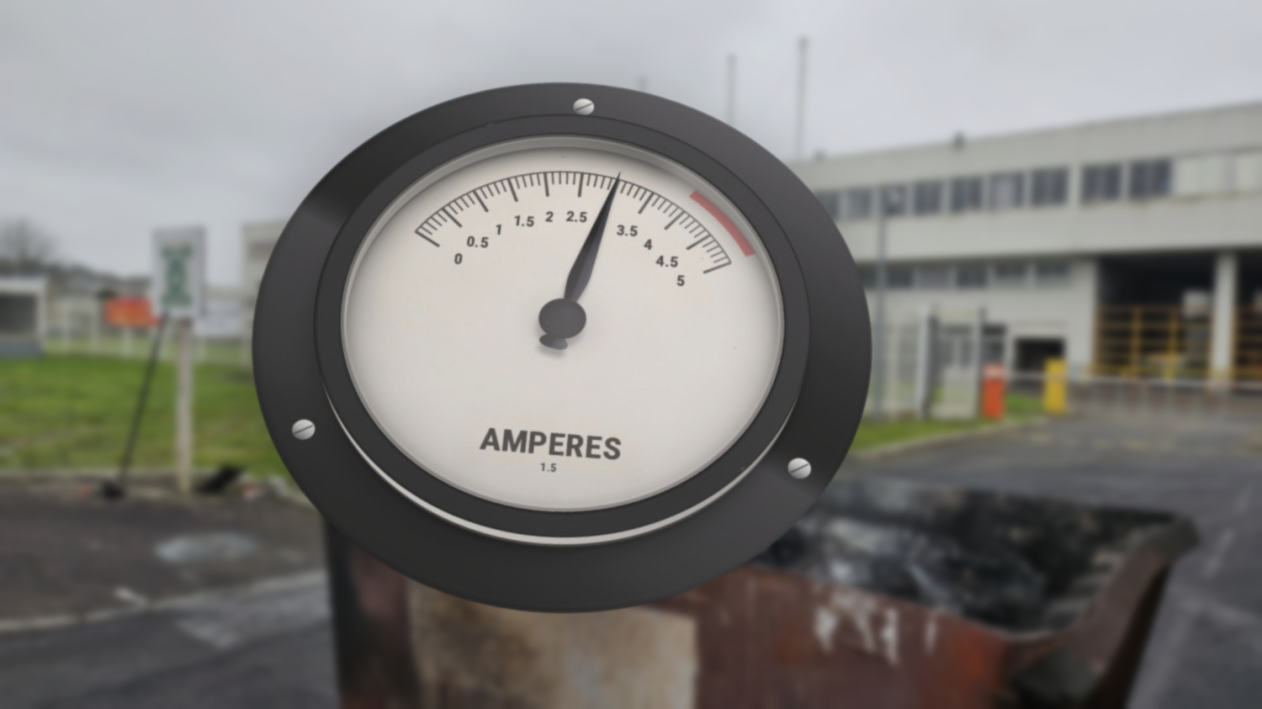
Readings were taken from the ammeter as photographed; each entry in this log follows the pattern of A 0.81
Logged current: A 3
